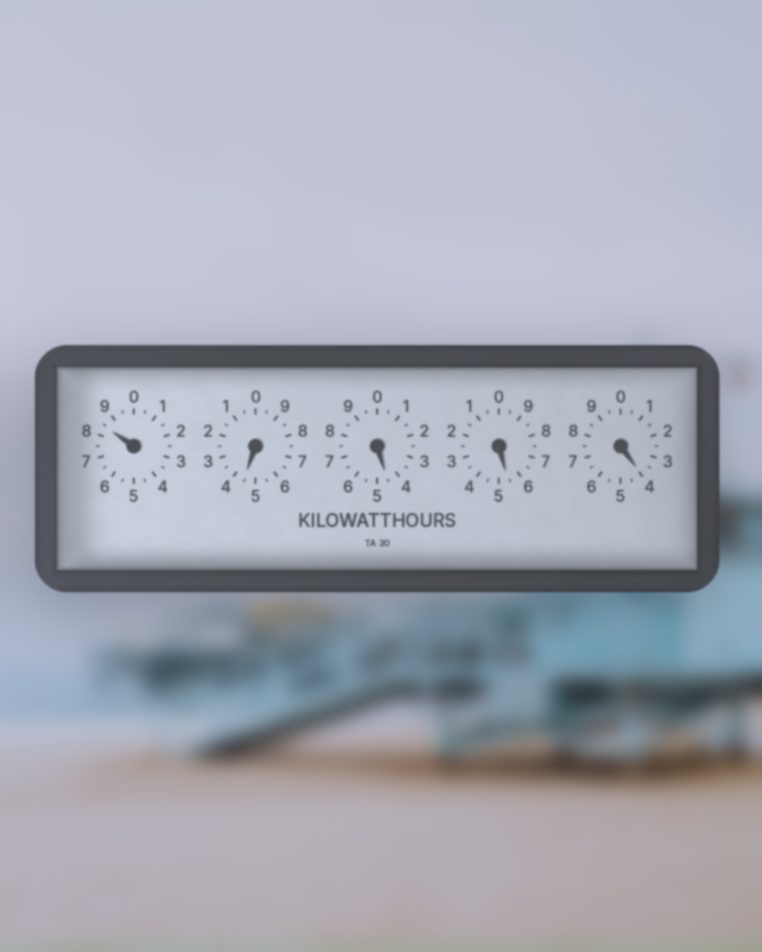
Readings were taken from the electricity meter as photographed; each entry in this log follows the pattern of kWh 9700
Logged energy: kWh 84454
